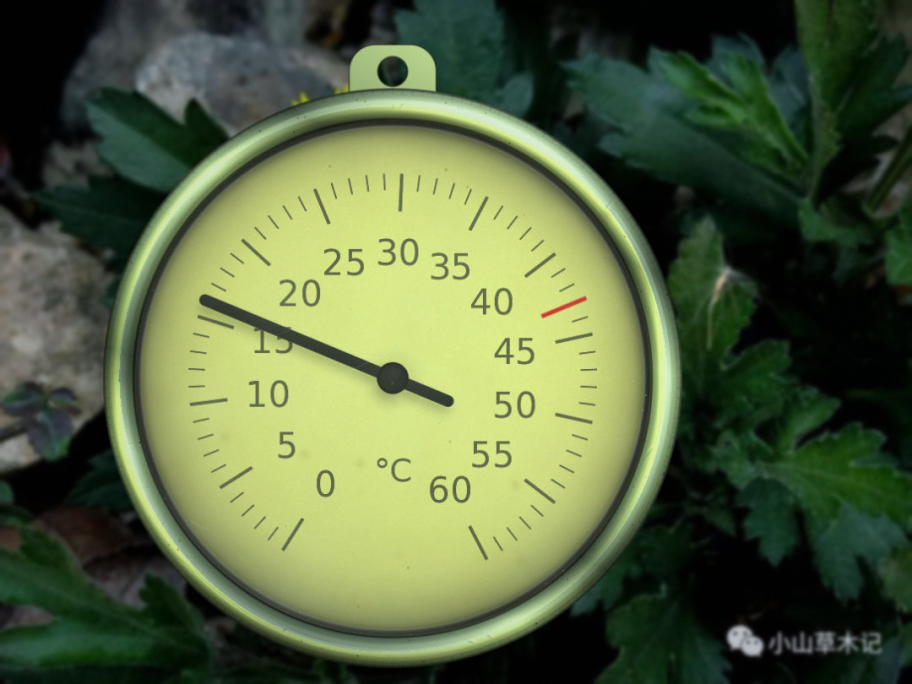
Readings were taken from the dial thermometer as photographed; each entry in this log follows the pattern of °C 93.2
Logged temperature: °C 16
